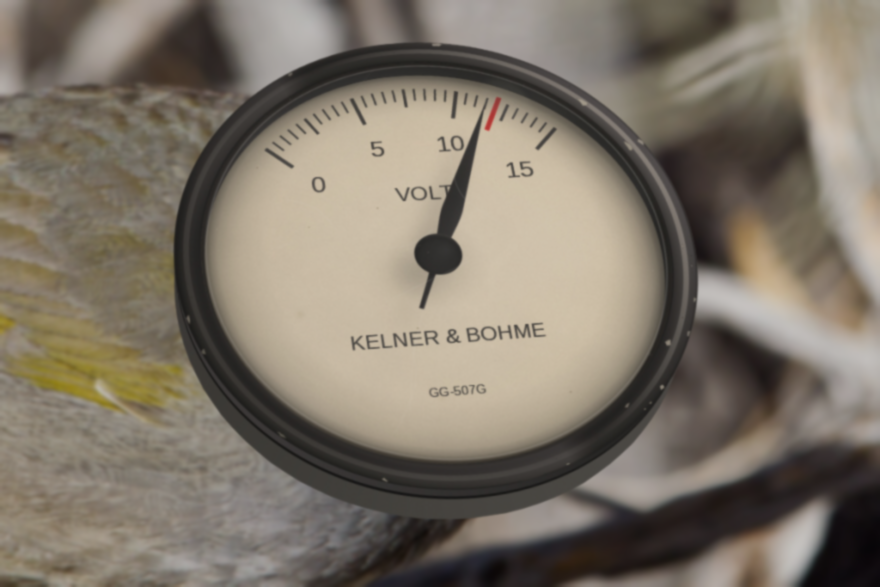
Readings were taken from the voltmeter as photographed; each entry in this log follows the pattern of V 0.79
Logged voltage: V 11.5
